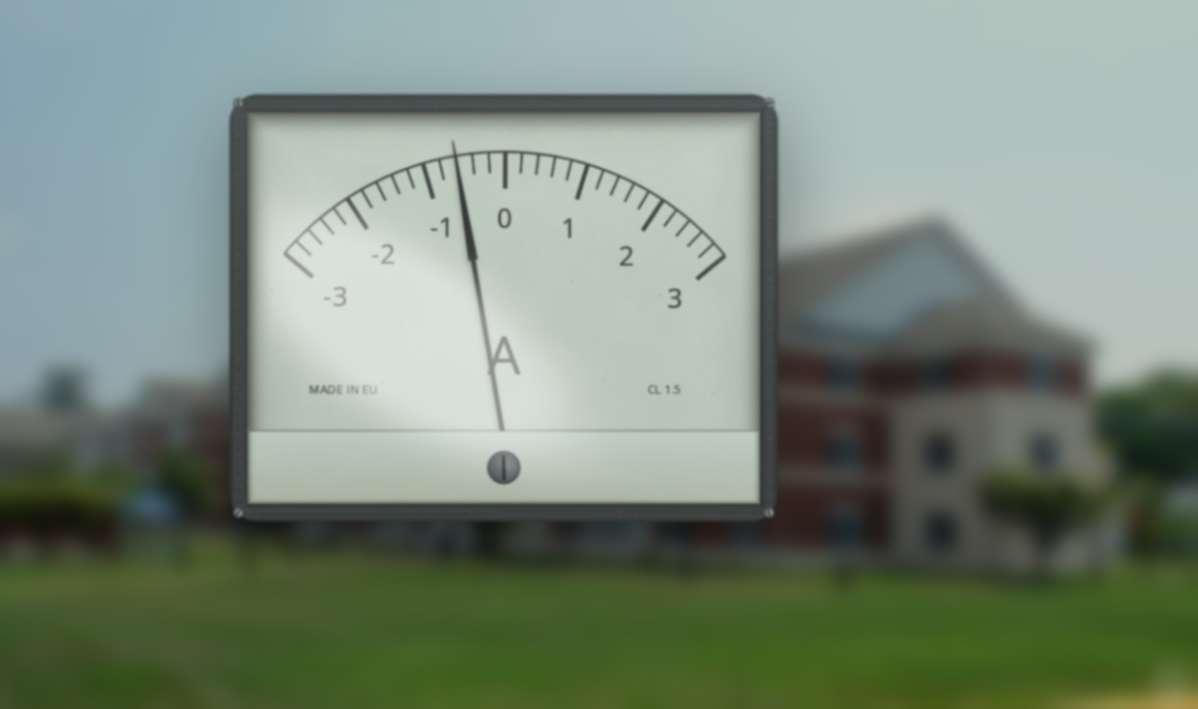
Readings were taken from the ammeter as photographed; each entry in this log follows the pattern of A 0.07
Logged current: A -0.6
